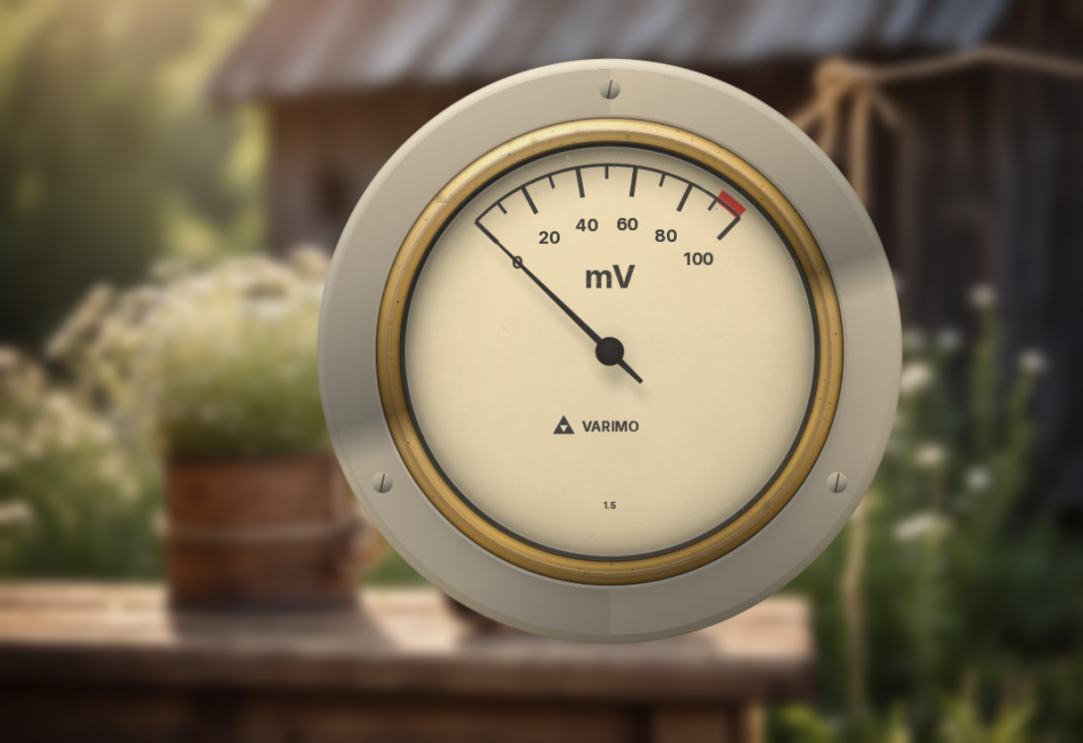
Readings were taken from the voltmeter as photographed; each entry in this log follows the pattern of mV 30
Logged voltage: mV 0
